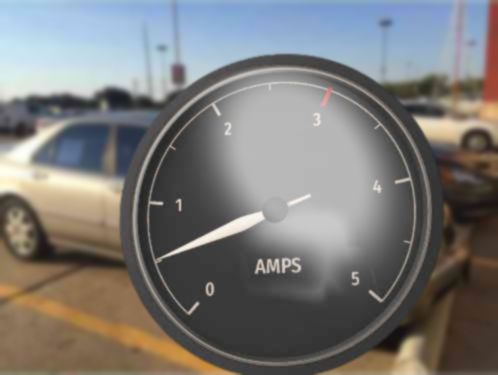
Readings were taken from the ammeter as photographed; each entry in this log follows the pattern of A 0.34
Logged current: A 0.5
